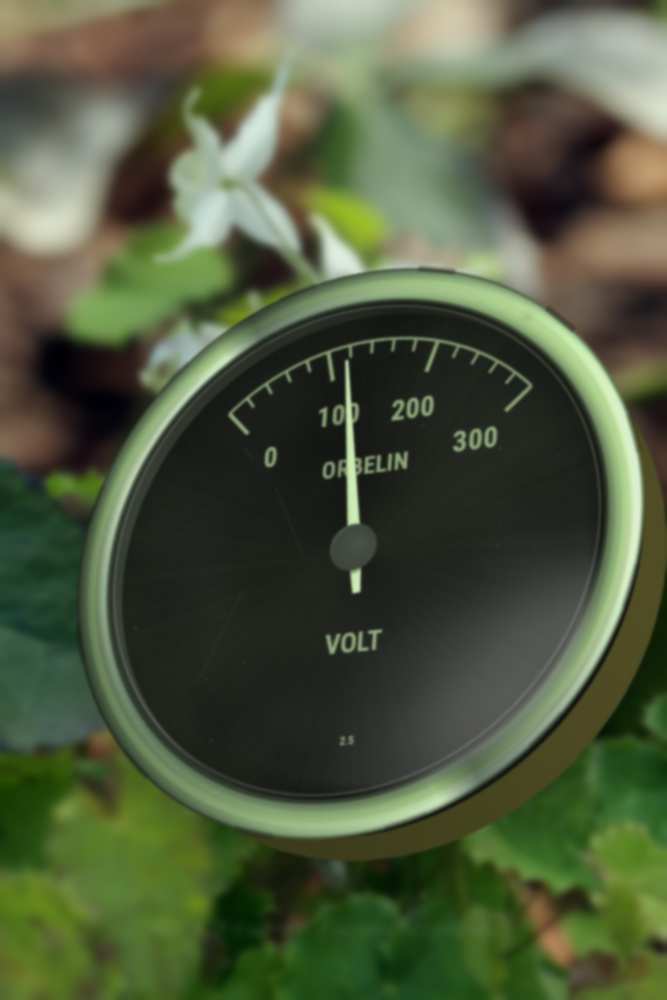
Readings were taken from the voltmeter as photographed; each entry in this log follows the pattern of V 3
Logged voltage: V 120
